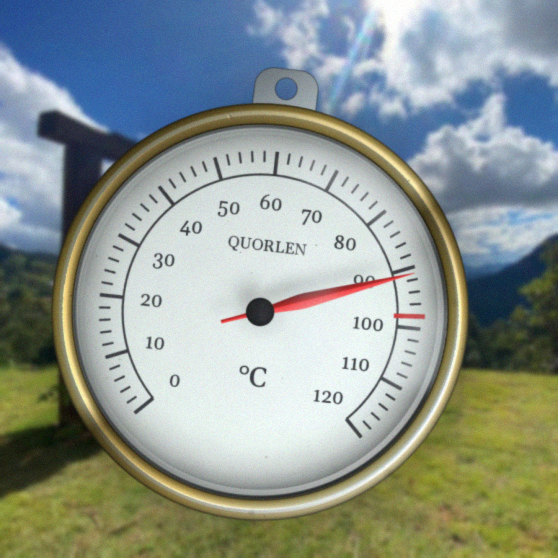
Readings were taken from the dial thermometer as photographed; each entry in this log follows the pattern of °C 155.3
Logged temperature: °C 91
